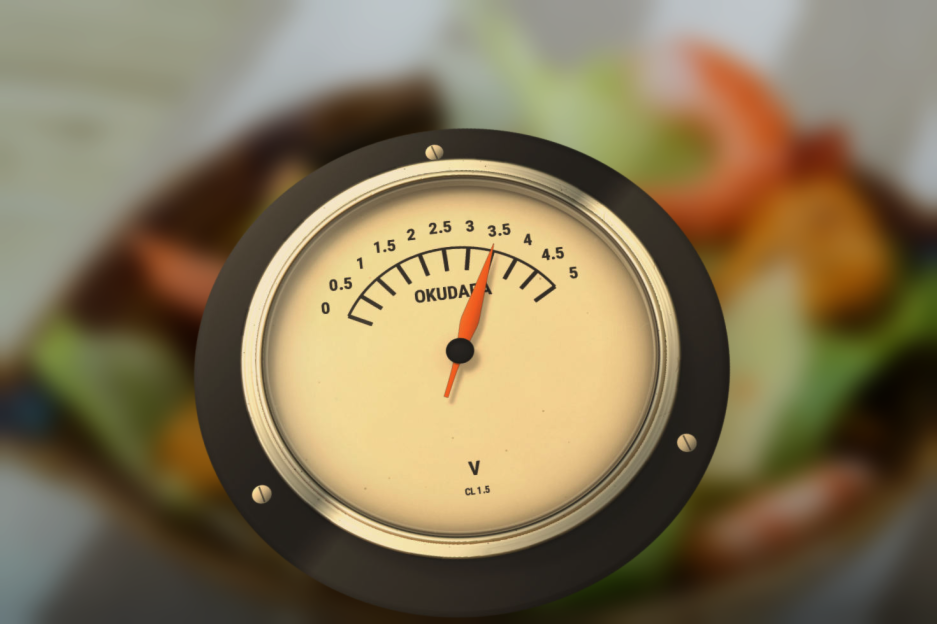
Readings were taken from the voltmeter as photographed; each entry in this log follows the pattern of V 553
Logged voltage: V 3.5
